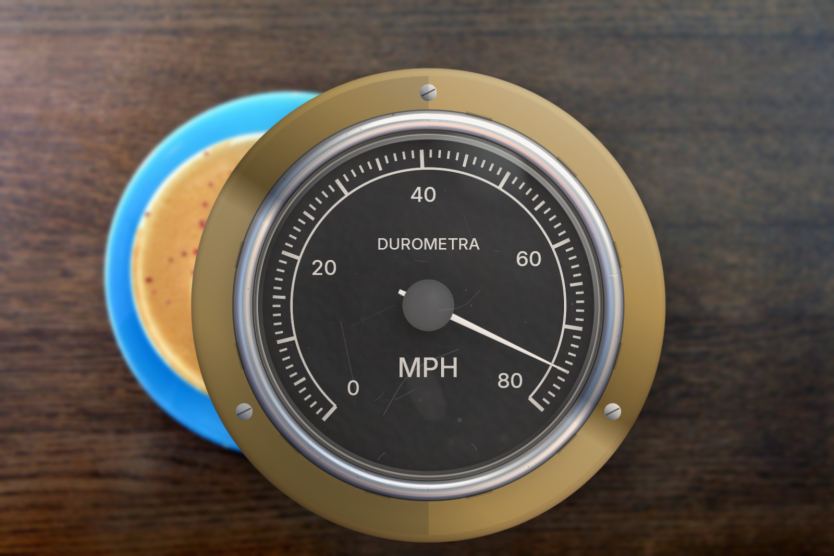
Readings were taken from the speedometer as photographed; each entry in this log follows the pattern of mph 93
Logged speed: mph 75
